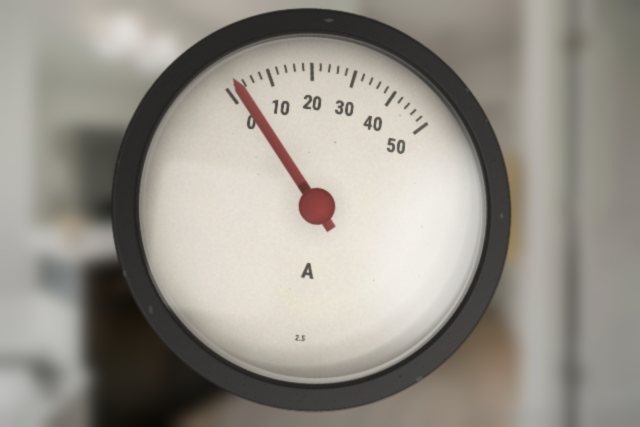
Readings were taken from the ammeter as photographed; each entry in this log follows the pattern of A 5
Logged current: A 2
